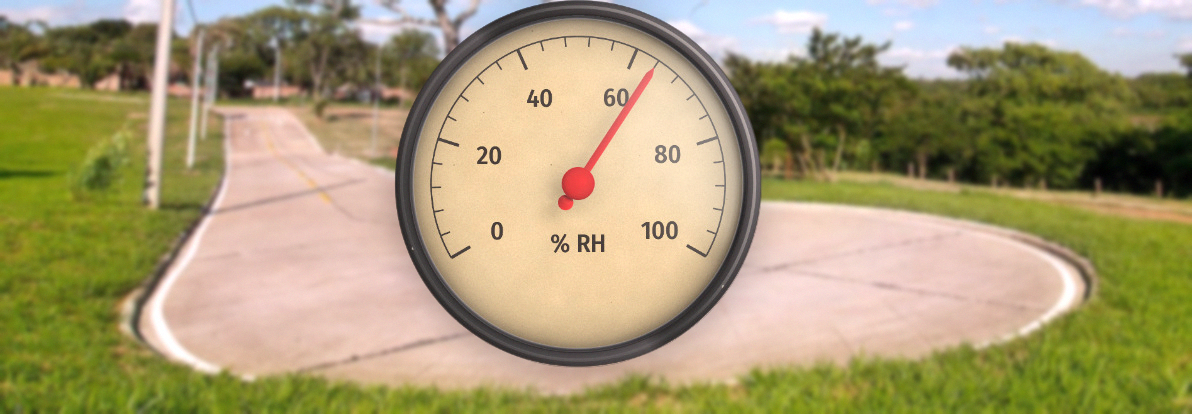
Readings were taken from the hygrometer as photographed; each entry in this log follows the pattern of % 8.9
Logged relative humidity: % 64
